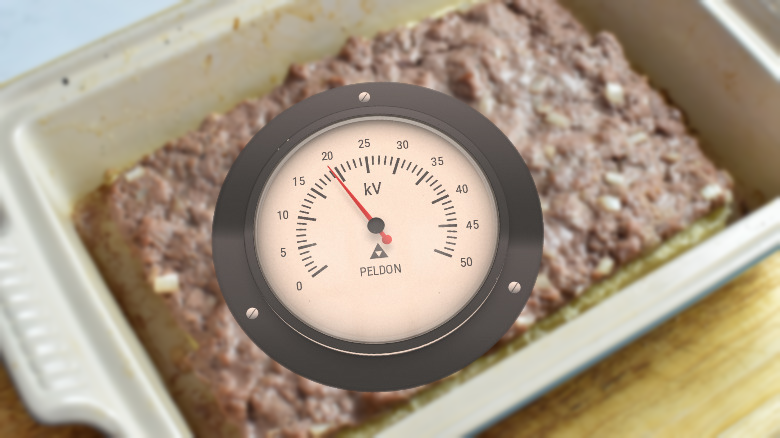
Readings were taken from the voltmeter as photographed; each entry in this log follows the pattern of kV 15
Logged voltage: kV 19
